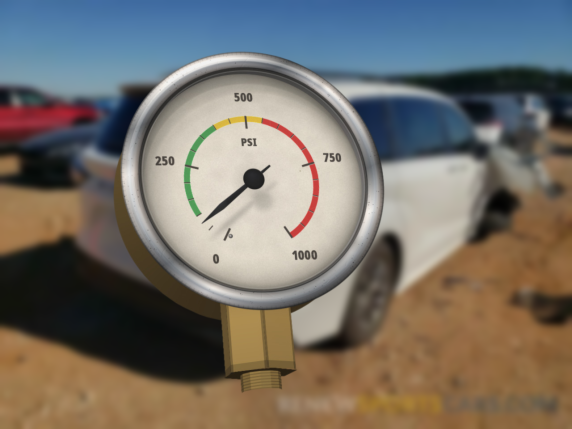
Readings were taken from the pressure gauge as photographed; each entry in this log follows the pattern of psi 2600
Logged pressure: psi 75
